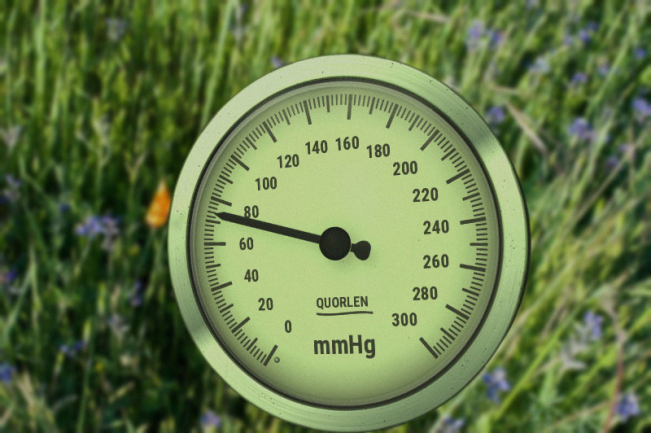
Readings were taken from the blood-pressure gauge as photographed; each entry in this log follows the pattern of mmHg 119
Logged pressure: mmHg 74
